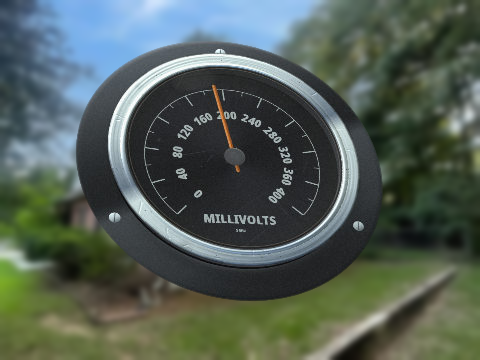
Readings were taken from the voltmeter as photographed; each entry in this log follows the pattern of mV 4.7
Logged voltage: mV 190
